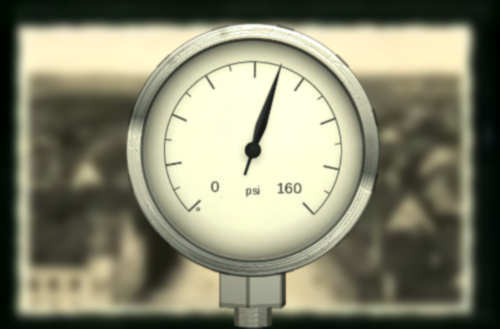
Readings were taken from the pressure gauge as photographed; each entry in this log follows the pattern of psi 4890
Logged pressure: psi 90
